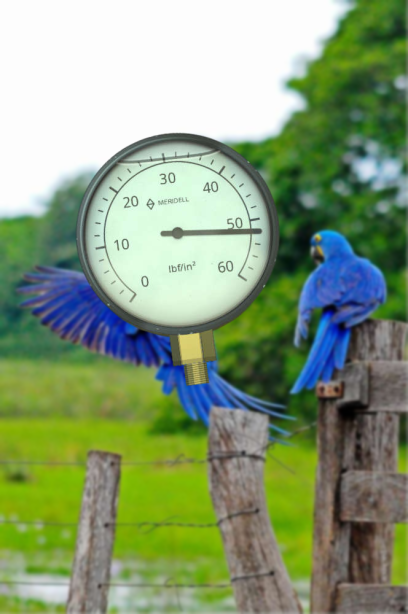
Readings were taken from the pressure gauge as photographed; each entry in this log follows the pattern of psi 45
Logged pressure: psi 52
